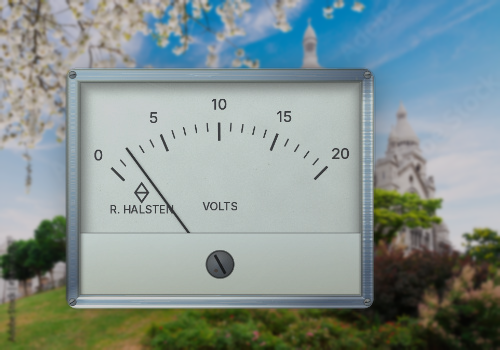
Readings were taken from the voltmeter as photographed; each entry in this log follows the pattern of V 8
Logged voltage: V 2
